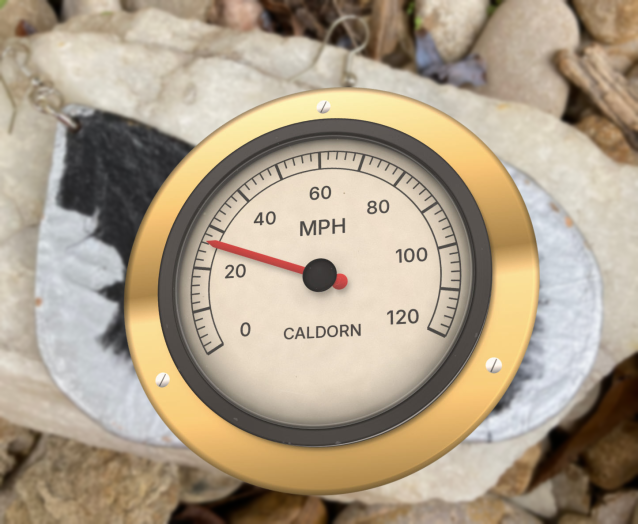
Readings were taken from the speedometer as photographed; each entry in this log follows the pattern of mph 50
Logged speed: mph 26
